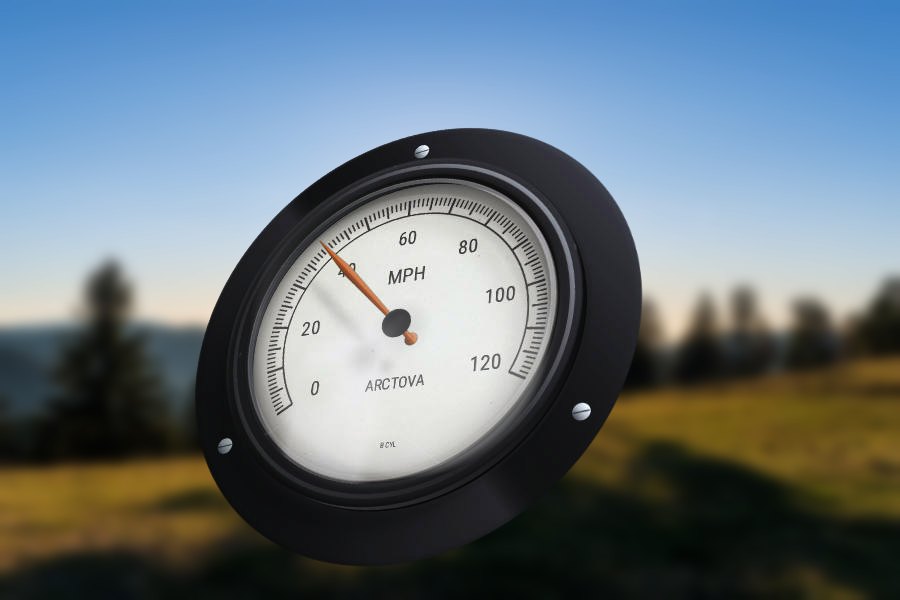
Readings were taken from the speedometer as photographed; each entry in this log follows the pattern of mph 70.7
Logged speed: mph 40
